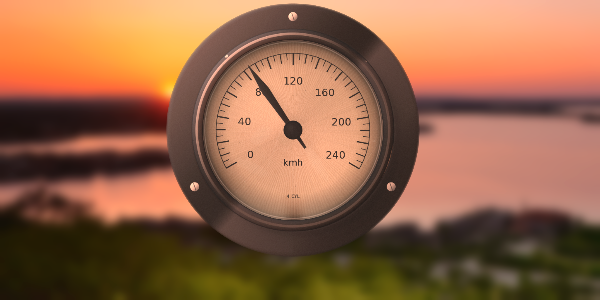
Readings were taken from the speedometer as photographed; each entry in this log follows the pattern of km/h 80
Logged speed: km/h 85
